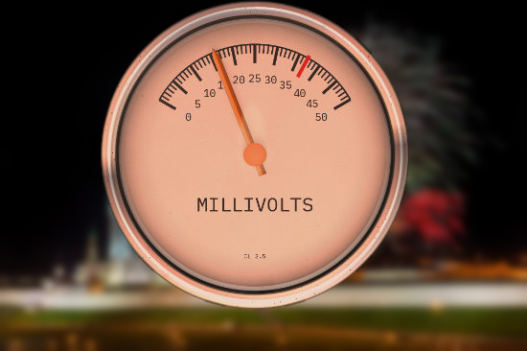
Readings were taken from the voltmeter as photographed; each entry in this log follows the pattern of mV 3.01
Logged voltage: mV 16
